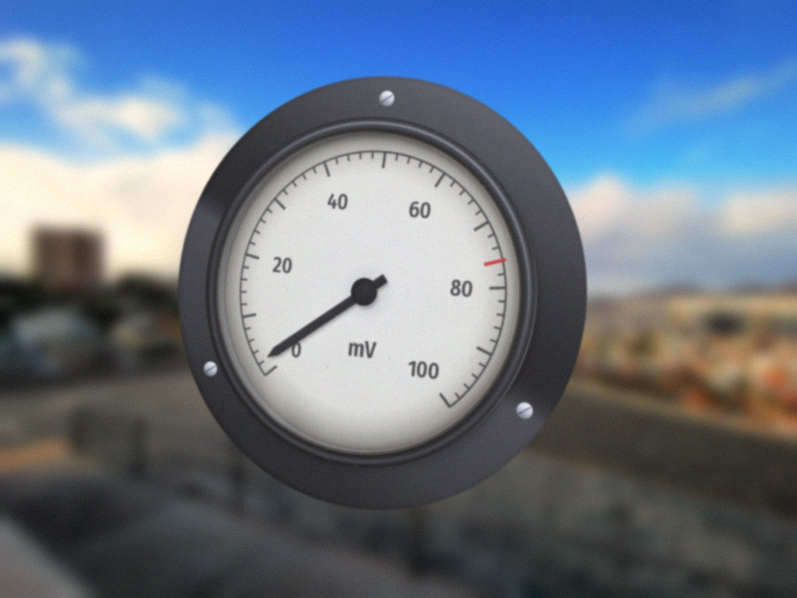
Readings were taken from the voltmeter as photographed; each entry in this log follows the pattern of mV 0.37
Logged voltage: mV 2
